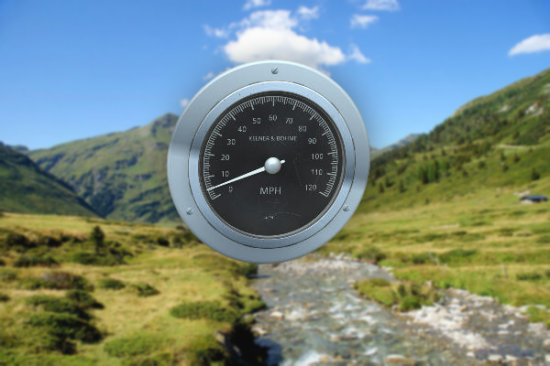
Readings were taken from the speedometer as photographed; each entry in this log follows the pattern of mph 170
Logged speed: mph 5
